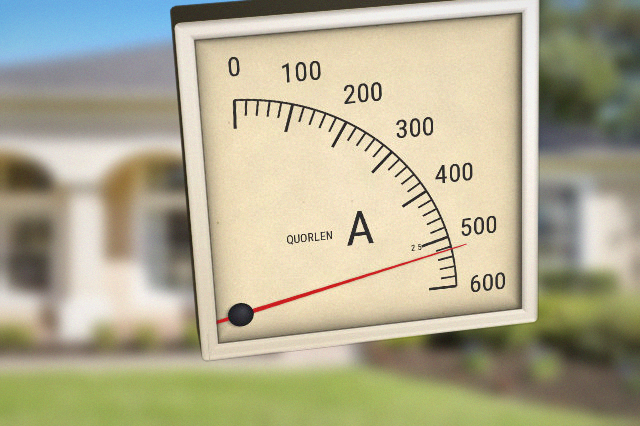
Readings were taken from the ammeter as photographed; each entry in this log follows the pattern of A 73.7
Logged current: A 520
